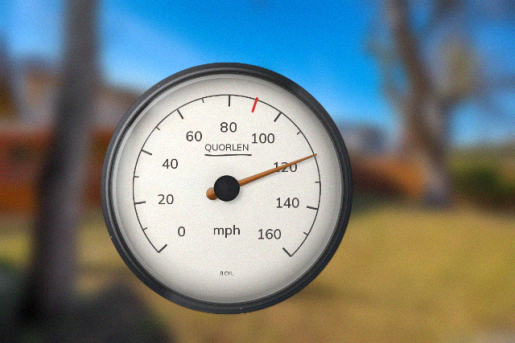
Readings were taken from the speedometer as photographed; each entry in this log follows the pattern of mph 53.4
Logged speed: mph 120
